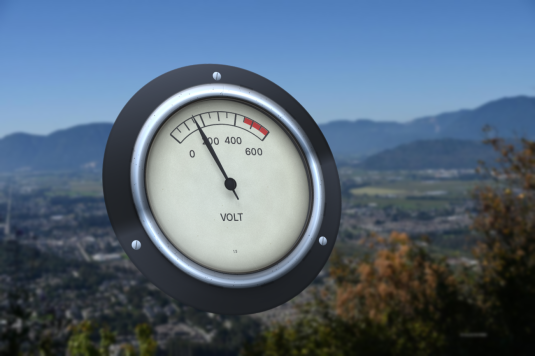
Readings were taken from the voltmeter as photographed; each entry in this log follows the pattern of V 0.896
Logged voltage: V 150
